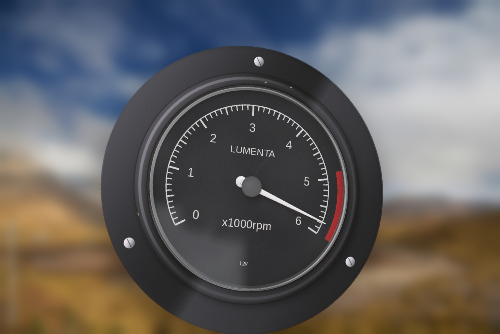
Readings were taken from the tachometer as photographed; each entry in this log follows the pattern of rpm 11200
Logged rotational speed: rpm 5800
